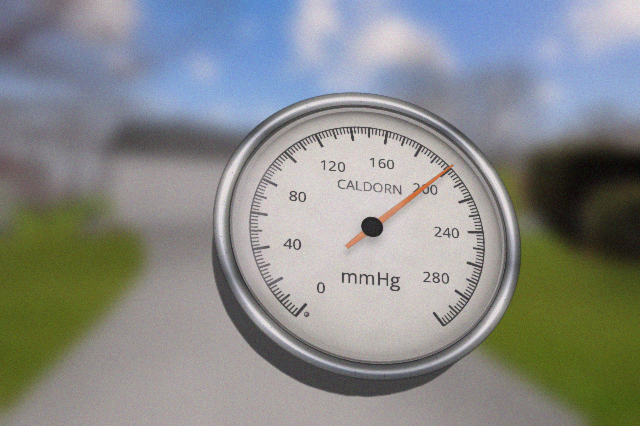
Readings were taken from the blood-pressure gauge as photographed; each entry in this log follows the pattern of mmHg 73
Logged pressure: mmHg 200
